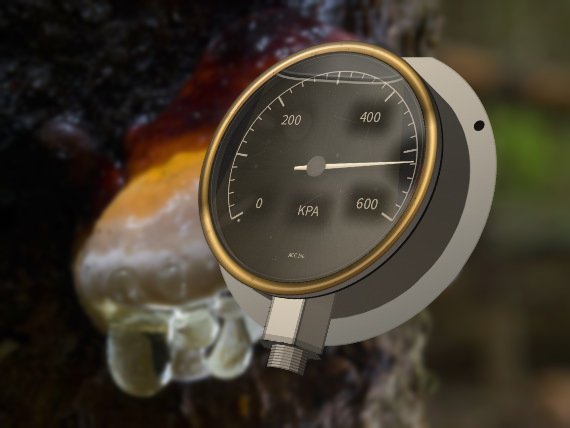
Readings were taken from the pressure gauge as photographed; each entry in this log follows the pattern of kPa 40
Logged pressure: kPa 520
